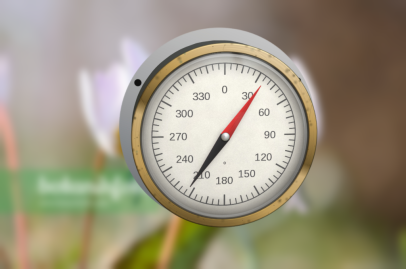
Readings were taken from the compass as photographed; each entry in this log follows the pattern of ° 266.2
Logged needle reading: ° 35
